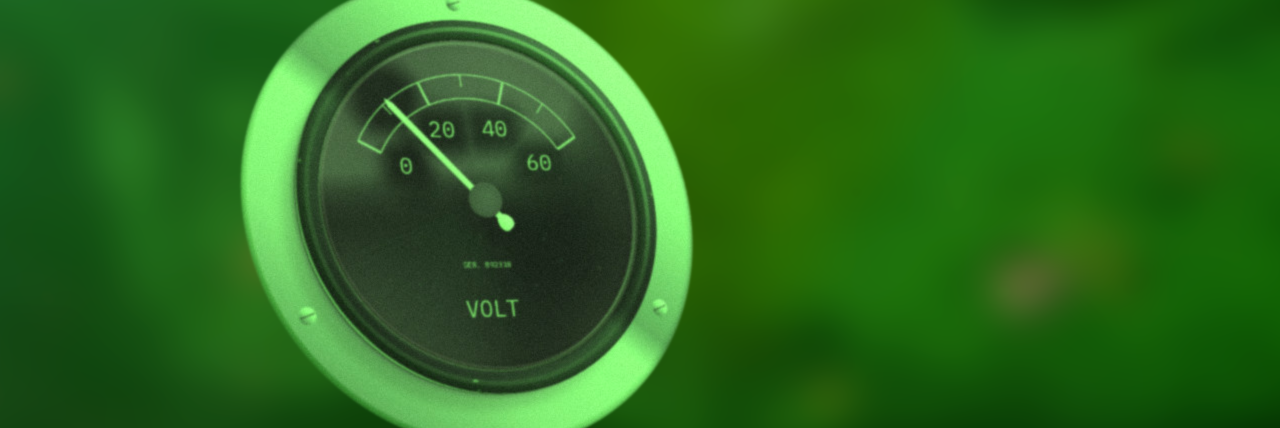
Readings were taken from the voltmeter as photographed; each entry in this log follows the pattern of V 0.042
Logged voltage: V 10
